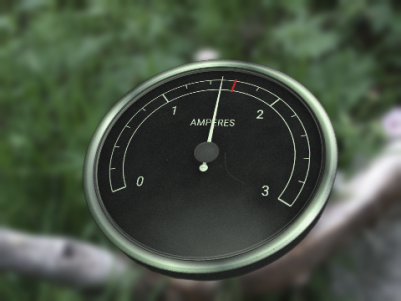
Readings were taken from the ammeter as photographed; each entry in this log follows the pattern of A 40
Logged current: A 1.5
